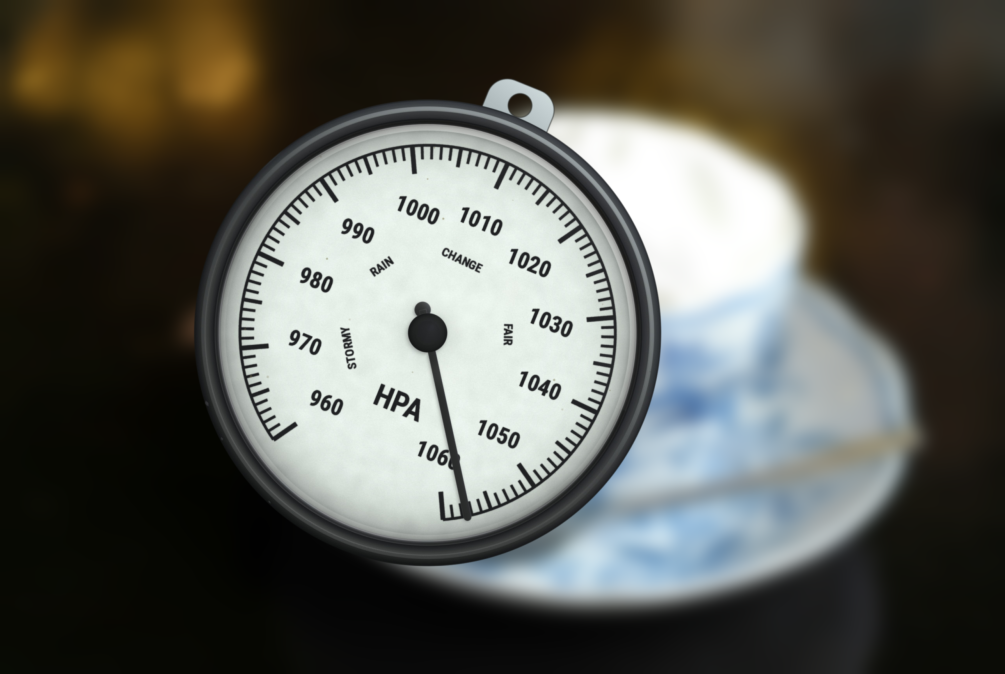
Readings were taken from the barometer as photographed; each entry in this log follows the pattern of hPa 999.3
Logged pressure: hPa 1057.5
